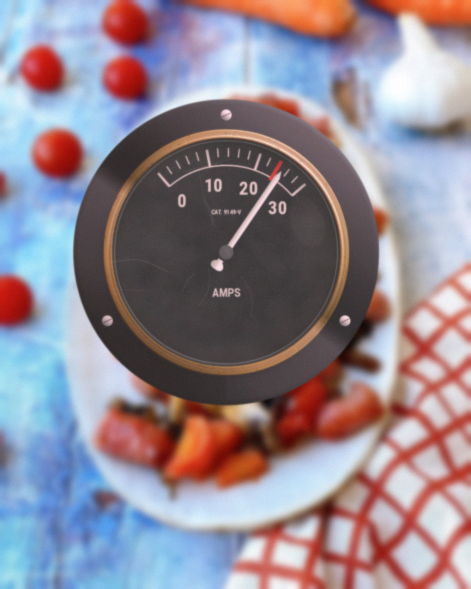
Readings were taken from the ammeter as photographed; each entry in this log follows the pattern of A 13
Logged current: A 25
